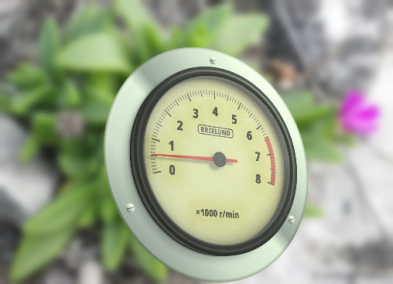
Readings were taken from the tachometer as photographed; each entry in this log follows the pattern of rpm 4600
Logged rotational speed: rpm 500
